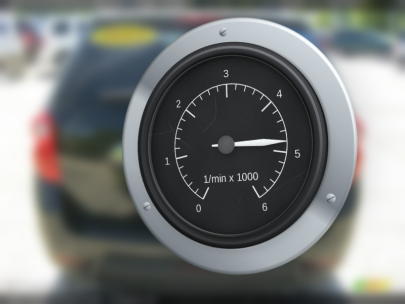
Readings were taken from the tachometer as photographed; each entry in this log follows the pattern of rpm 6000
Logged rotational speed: rpm 4800
